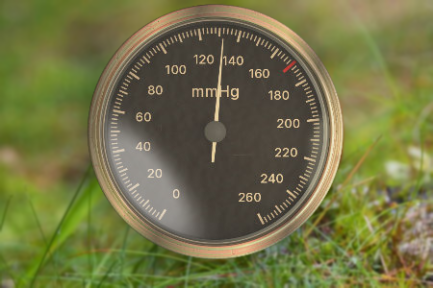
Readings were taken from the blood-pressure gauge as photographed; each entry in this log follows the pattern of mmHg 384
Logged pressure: mmHg 132
